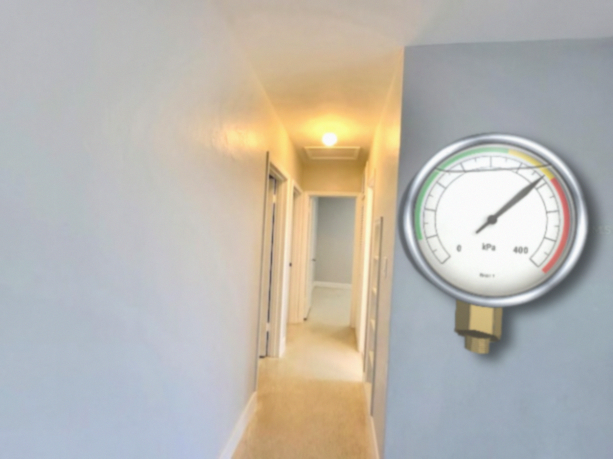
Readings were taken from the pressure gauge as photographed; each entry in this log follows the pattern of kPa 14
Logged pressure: kPa 270
